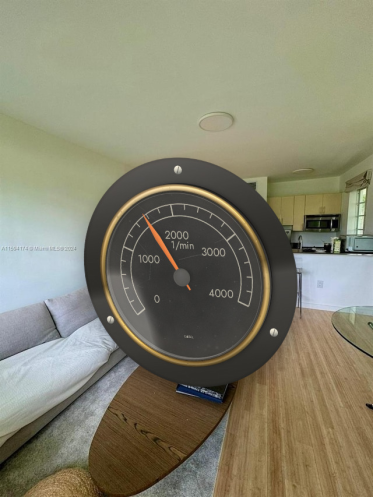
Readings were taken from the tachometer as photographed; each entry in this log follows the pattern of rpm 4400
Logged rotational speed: rpm 1600
